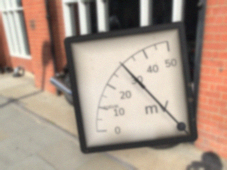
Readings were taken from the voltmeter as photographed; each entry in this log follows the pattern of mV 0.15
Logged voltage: mV 30
